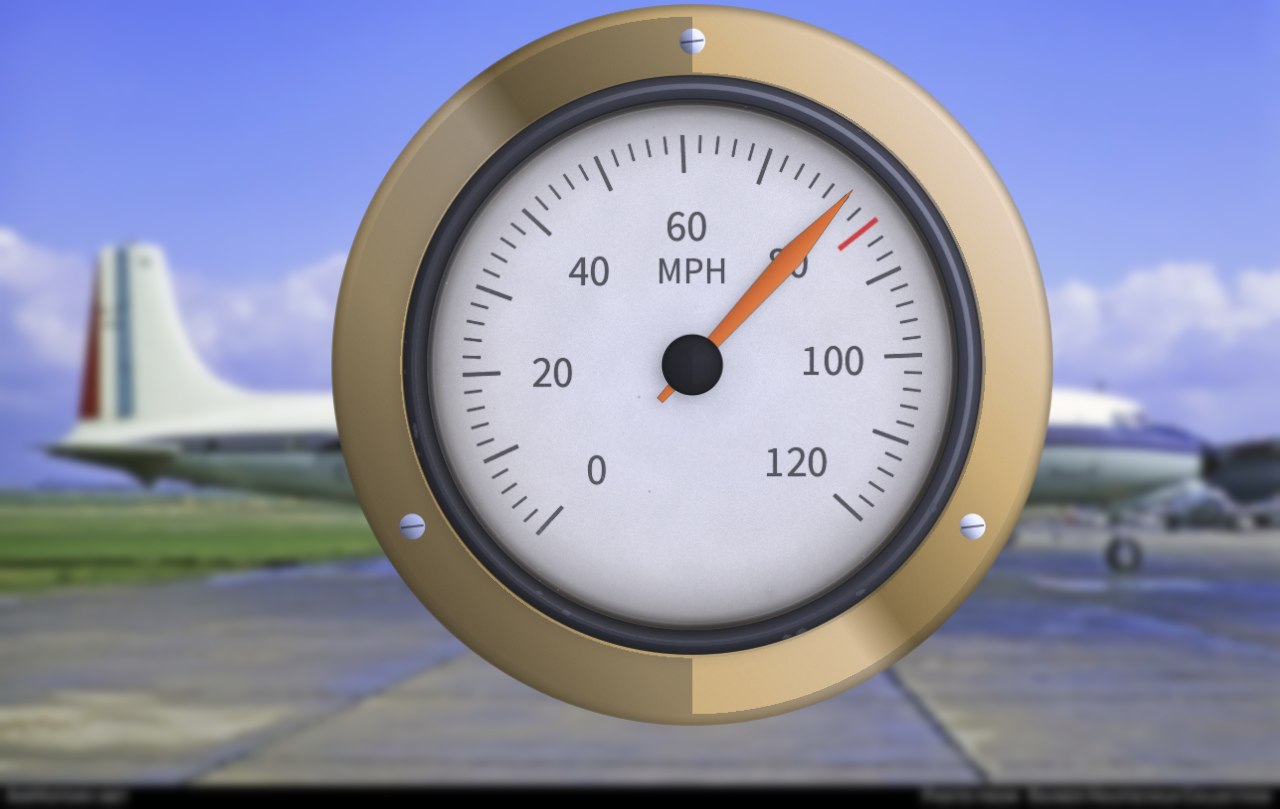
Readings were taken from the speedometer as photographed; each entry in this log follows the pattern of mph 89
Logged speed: mph 80
